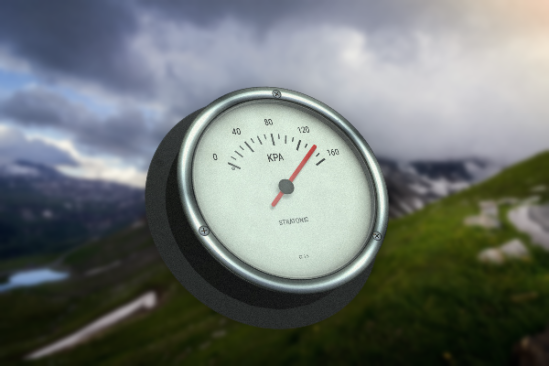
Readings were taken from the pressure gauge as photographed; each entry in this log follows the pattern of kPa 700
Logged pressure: kPa 140
